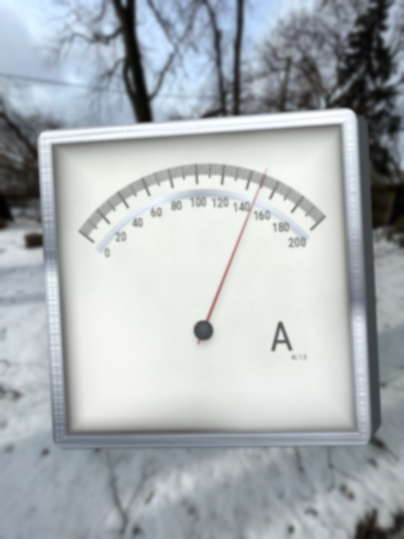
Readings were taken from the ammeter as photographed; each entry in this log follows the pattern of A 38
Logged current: A 150
